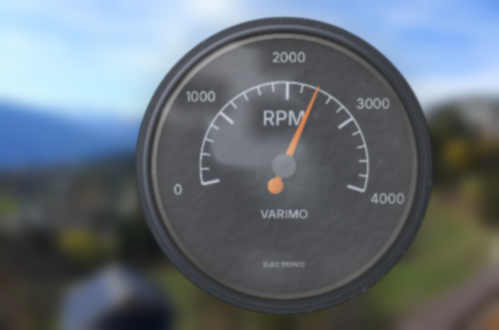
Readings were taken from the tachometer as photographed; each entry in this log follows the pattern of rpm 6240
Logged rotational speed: rpm 2400
